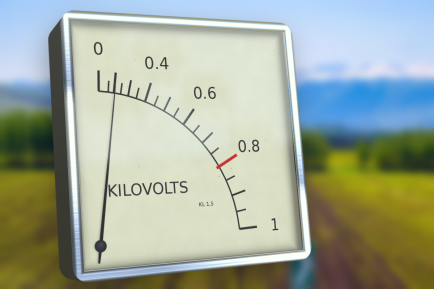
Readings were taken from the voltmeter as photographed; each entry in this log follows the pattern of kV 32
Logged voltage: kV 0.2
